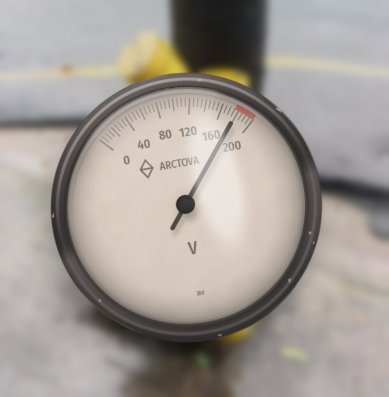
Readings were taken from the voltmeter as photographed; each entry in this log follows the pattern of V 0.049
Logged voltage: V 180
